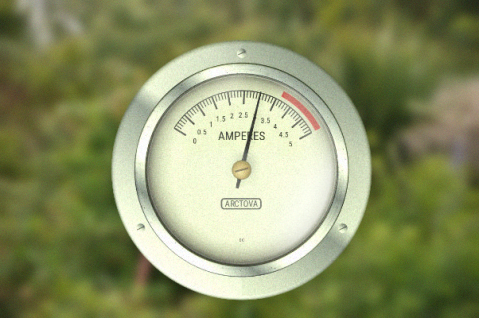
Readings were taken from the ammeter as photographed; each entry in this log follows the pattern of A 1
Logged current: A 3
